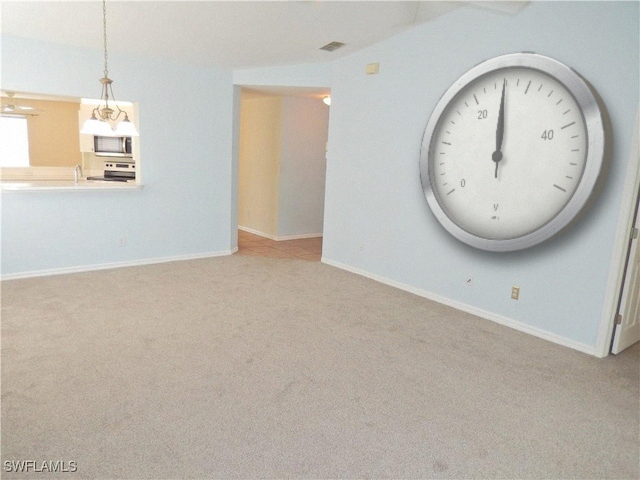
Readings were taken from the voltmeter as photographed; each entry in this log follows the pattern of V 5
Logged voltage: V 26
